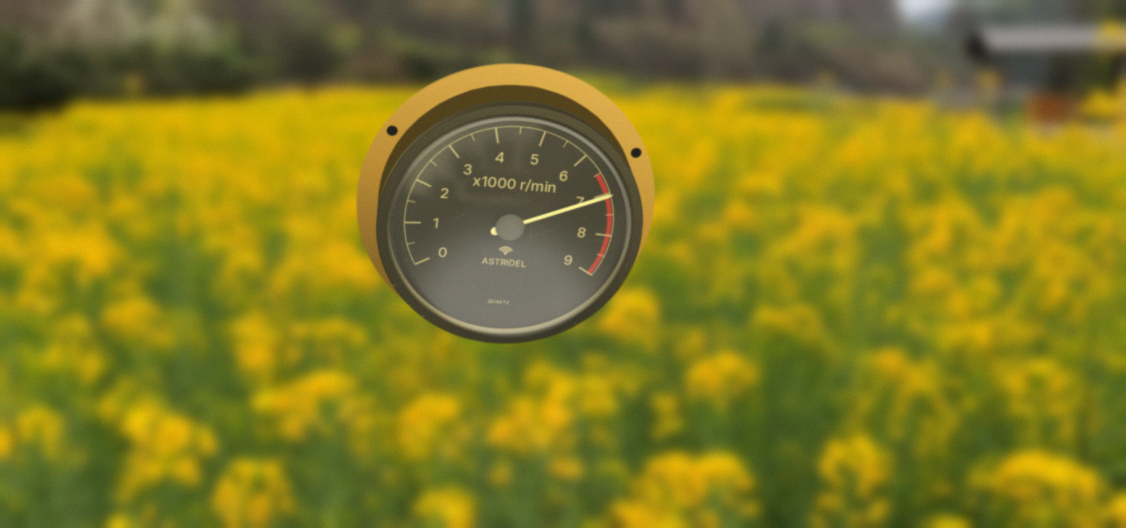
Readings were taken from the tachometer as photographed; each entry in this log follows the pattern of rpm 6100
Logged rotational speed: rpm 7000
